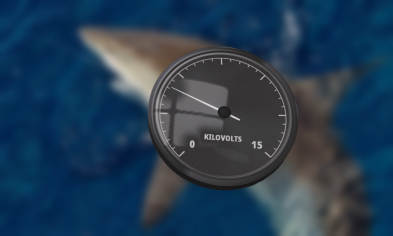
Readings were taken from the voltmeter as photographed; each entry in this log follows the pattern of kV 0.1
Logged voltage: kV 4
